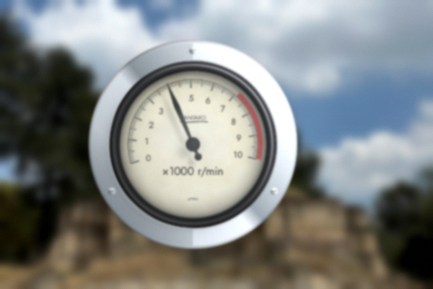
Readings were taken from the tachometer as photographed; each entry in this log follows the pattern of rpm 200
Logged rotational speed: rpm 4000
